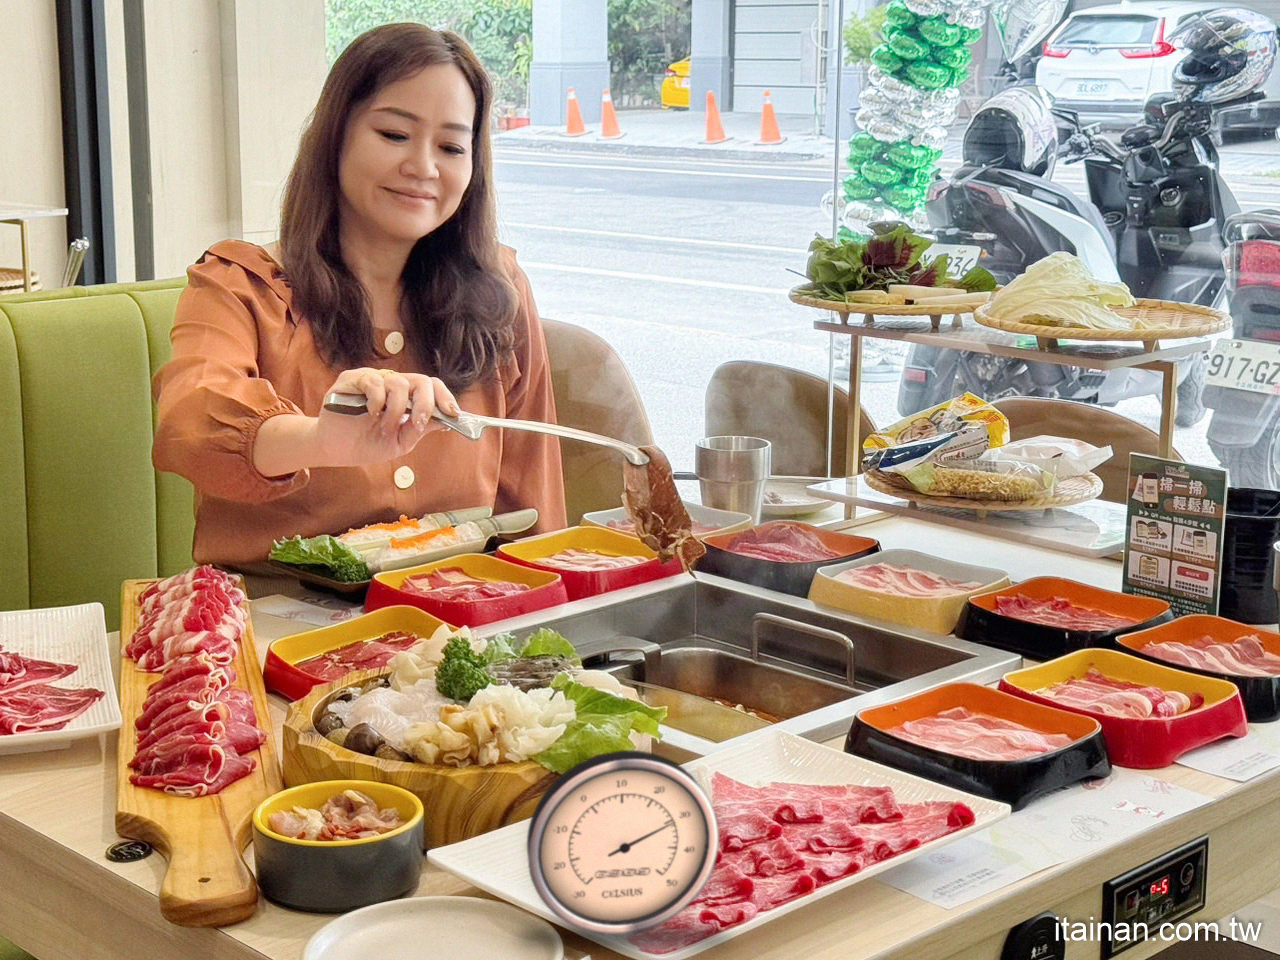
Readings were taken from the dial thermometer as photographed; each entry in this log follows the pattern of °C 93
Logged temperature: °C 30
